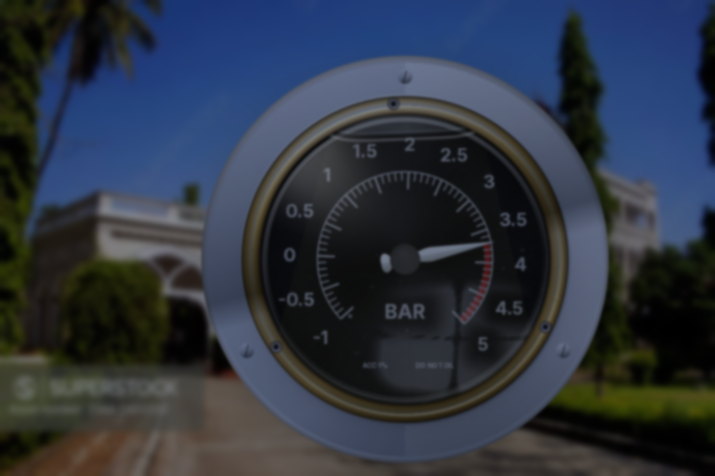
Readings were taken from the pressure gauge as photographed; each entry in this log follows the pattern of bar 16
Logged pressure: bar 3.7
